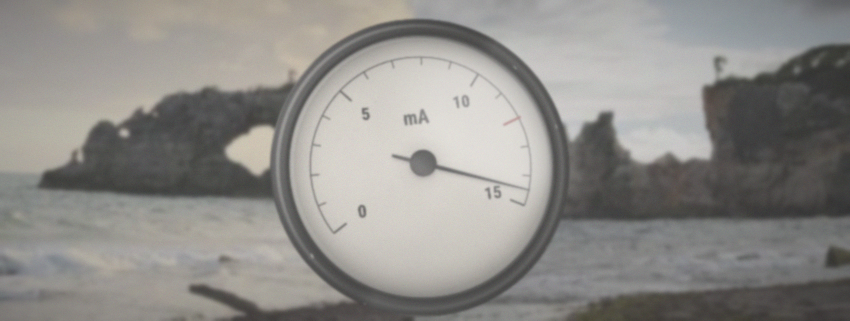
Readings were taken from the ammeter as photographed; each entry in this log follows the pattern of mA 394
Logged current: mA 14.5
